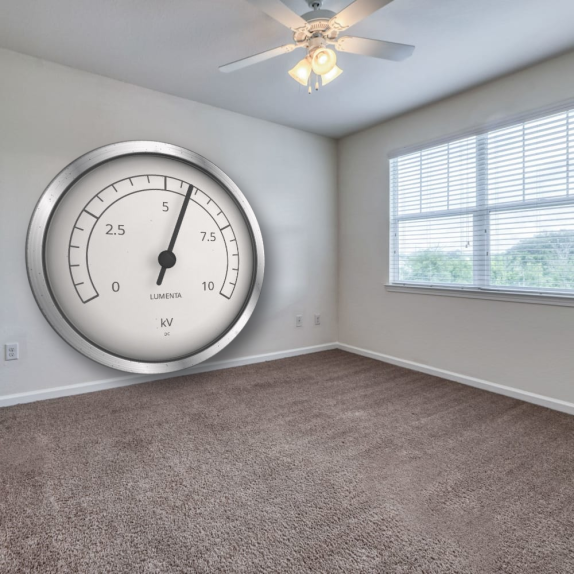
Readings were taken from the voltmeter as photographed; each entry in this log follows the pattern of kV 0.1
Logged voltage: kV 5.75
